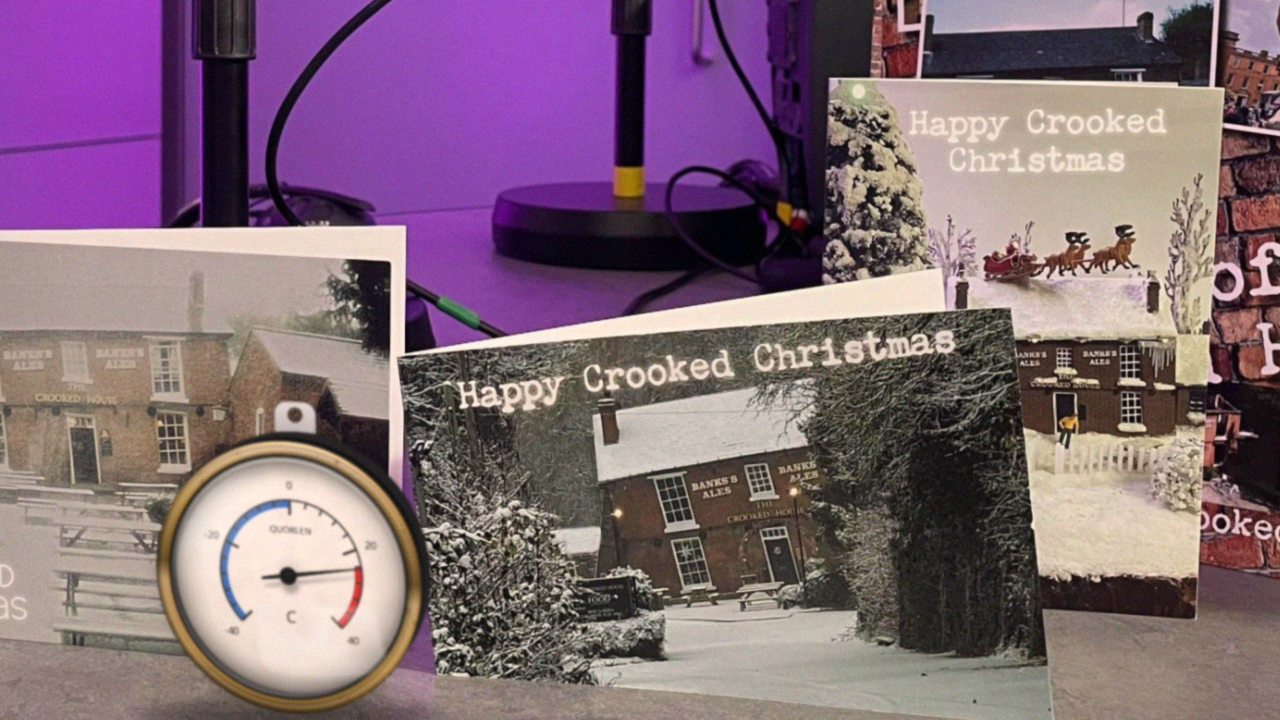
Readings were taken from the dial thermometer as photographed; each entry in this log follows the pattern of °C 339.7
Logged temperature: °C 24
